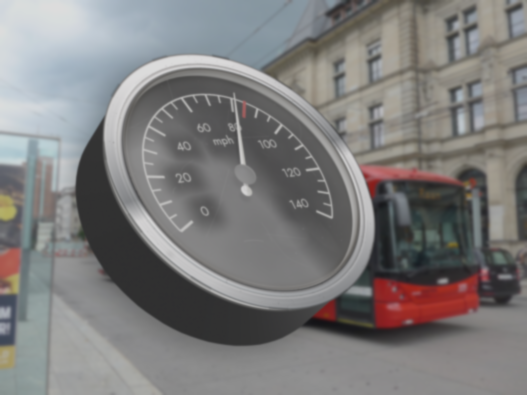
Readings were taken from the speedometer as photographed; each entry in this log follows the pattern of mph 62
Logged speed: mph 80
